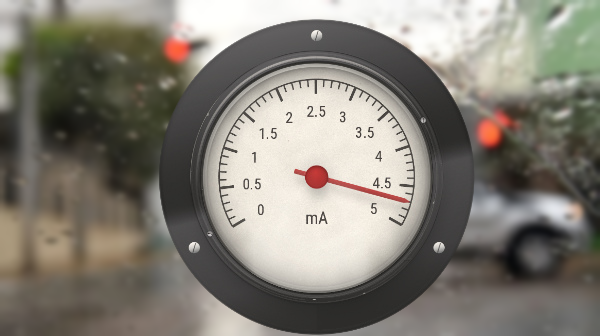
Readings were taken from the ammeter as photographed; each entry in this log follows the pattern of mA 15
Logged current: mA 4.7
